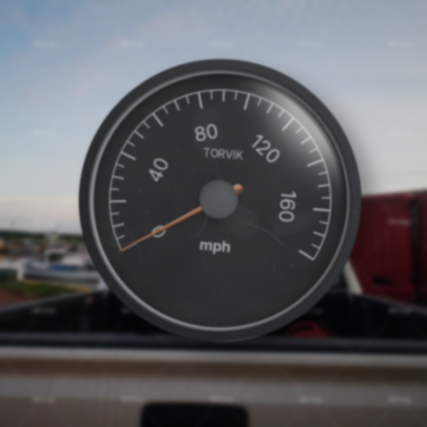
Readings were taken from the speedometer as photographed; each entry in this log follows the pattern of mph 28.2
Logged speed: mph 0
